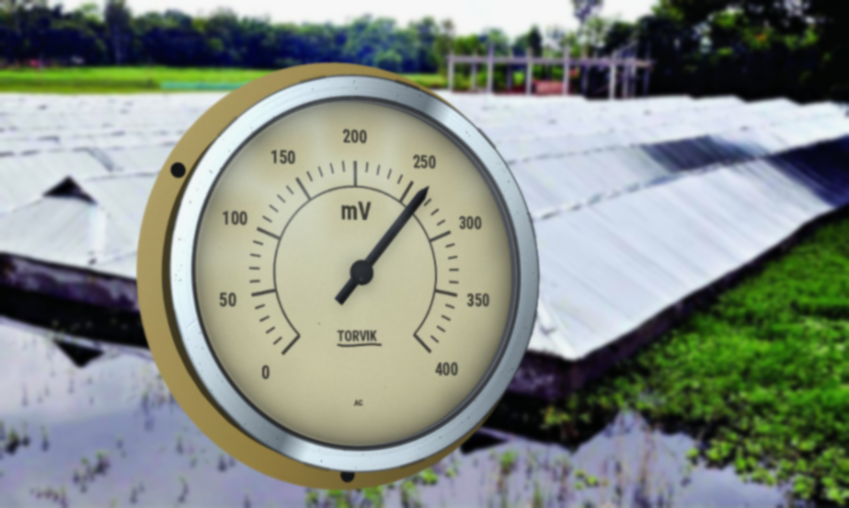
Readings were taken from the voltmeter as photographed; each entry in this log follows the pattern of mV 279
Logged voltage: mV 260
